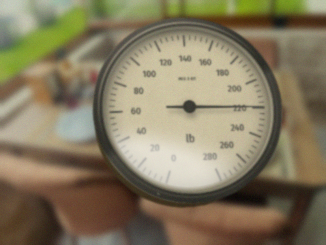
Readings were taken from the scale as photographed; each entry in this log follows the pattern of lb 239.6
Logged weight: lb 220
